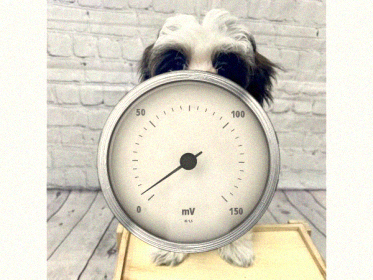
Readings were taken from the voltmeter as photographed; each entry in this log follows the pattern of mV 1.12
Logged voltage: mV 5
